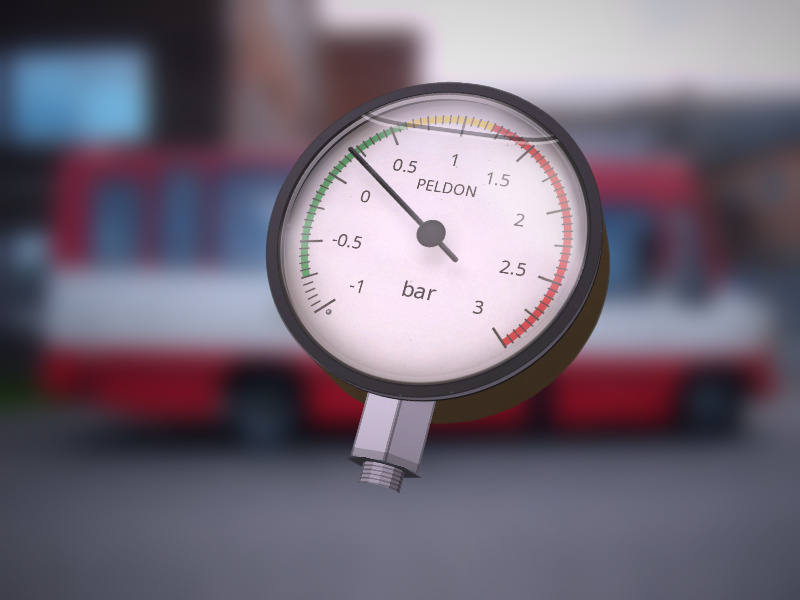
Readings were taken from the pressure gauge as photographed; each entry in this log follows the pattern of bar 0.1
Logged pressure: bar 0.2
